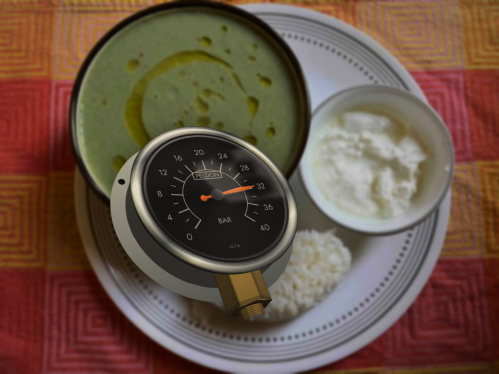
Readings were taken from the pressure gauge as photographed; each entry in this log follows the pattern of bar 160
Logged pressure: bar 32
